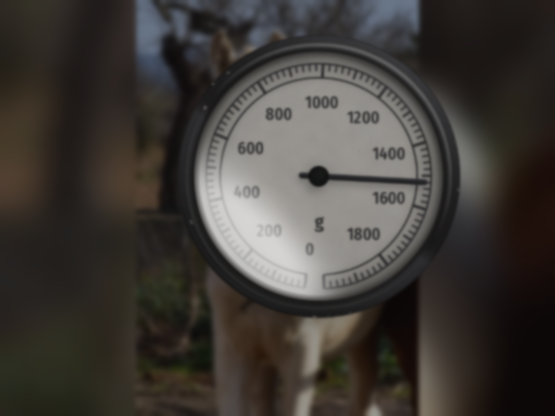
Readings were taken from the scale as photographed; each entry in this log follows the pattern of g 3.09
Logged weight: g 1520
